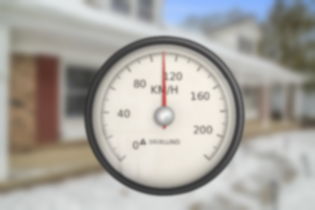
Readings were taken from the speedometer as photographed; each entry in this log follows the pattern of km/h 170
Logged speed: km/h 110
